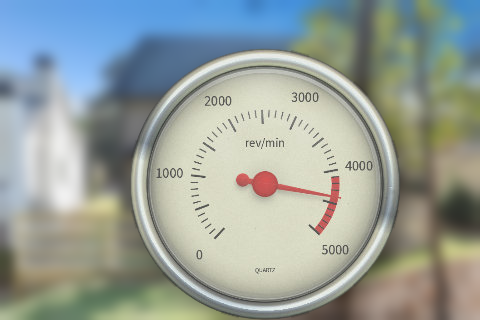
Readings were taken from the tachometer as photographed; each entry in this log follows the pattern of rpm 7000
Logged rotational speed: rpm 4400
